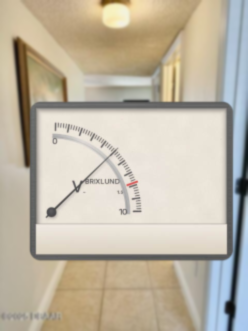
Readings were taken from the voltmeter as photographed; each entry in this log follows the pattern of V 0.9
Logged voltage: V 5
